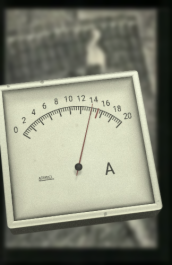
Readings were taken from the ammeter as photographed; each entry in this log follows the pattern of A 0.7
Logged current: A 14
